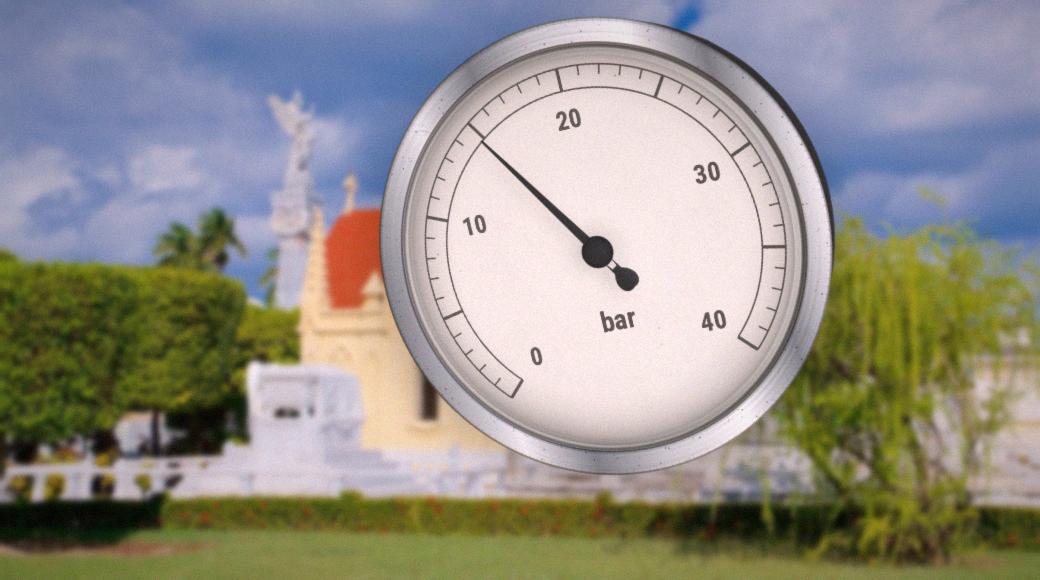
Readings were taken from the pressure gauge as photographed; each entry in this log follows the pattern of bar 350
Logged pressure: bar 15
